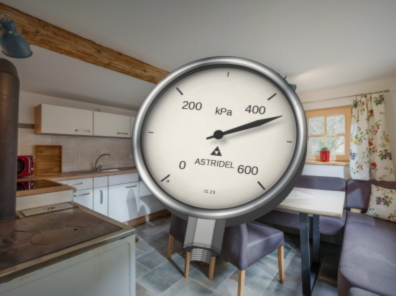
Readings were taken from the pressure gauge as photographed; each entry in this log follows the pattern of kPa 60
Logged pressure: kPa 450
